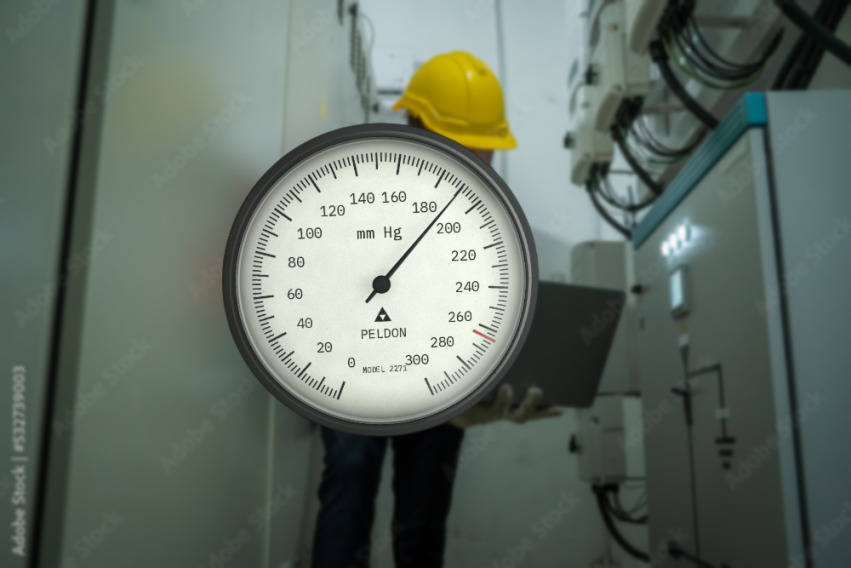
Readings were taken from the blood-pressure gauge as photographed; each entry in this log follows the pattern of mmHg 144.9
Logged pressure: mmHg 190
